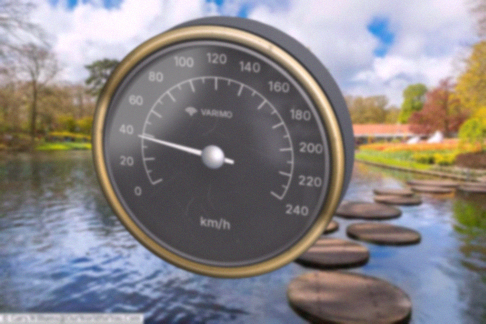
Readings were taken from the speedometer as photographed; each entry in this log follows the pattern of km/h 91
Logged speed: km/h 40
